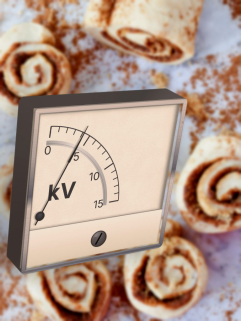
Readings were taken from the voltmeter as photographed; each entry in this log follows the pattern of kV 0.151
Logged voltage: kV 4
